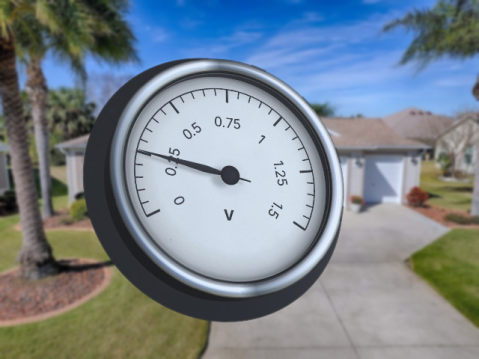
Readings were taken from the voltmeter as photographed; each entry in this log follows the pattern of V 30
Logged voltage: V 0.25
